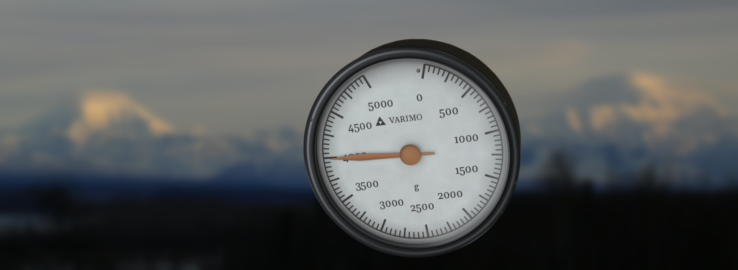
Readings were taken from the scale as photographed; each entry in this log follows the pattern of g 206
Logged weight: g 4000
